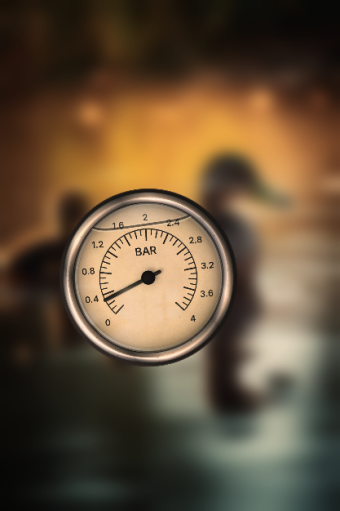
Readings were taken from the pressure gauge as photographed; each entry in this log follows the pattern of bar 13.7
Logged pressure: bar 0.3
